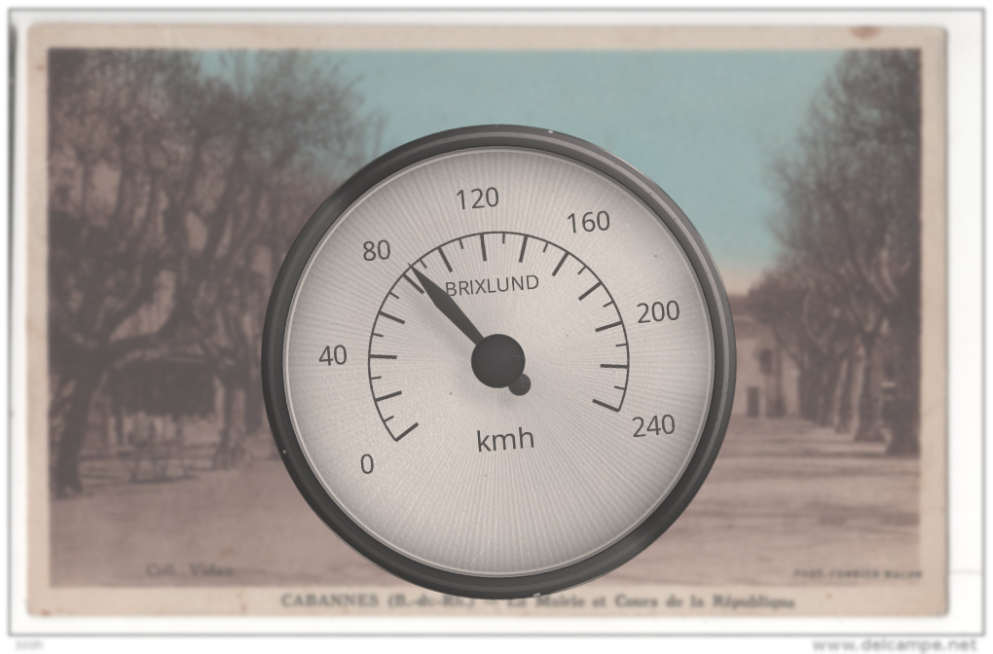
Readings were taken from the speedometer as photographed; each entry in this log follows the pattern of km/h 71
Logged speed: km/h 85
